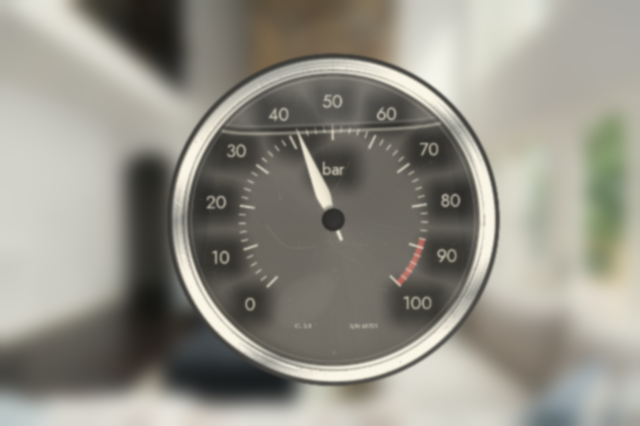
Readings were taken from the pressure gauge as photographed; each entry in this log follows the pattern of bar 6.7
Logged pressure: bar 42
